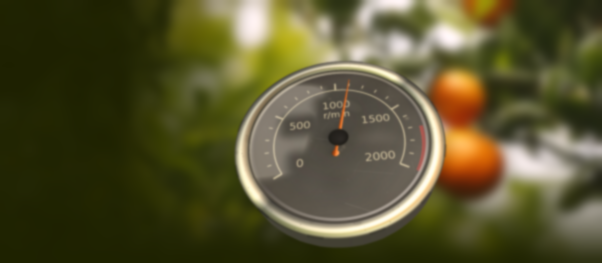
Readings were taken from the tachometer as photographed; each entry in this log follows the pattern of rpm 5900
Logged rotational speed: rpm 1100
